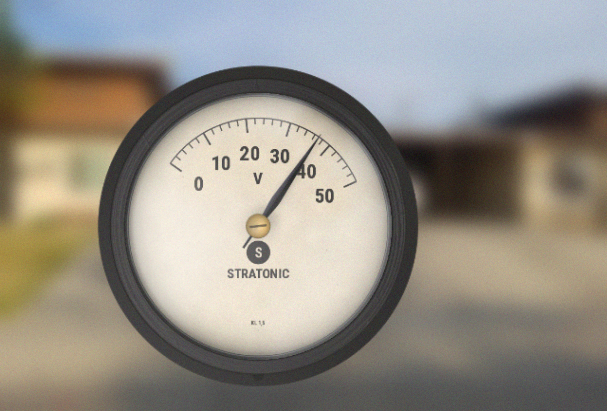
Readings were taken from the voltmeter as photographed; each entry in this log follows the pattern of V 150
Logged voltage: V 37
